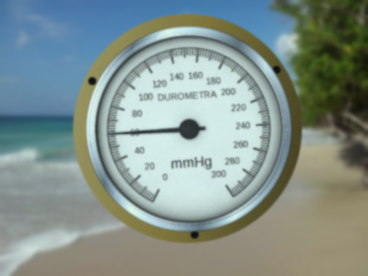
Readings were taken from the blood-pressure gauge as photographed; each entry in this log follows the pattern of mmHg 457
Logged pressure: mmHg 60
